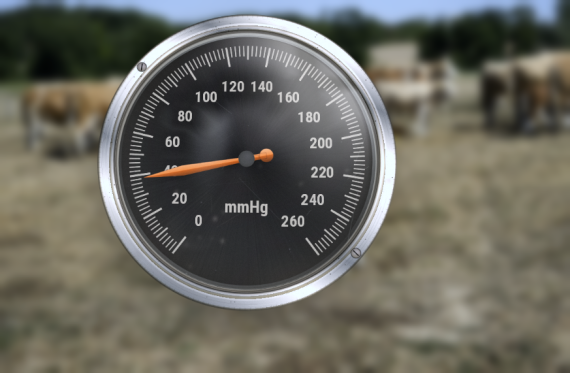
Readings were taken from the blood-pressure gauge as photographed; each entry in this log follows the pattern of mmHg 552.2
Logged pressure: mmHg 38
